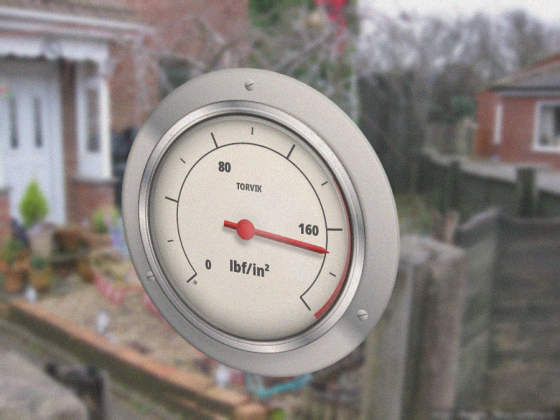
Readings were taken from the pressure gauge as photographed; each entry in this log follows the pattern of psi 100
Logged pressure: psi 170
